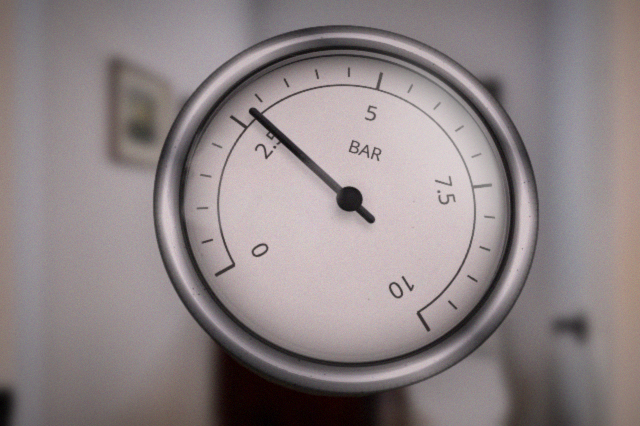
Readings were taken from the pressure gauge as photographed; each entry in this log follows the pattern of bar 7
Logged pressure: bar 2.75
